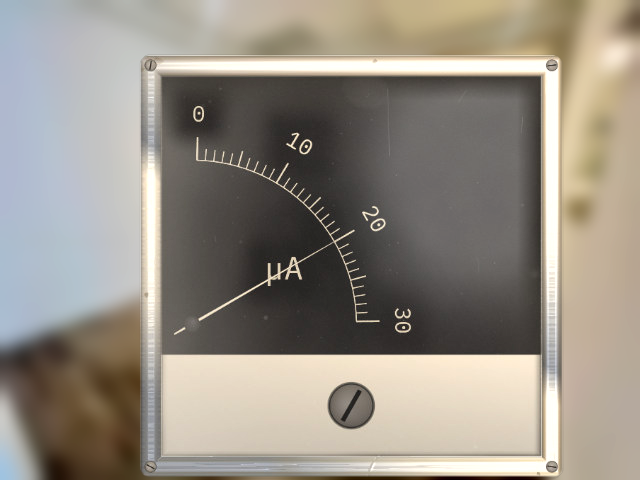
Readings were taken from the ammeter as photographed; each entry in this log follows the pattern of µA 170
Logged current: µA 20
